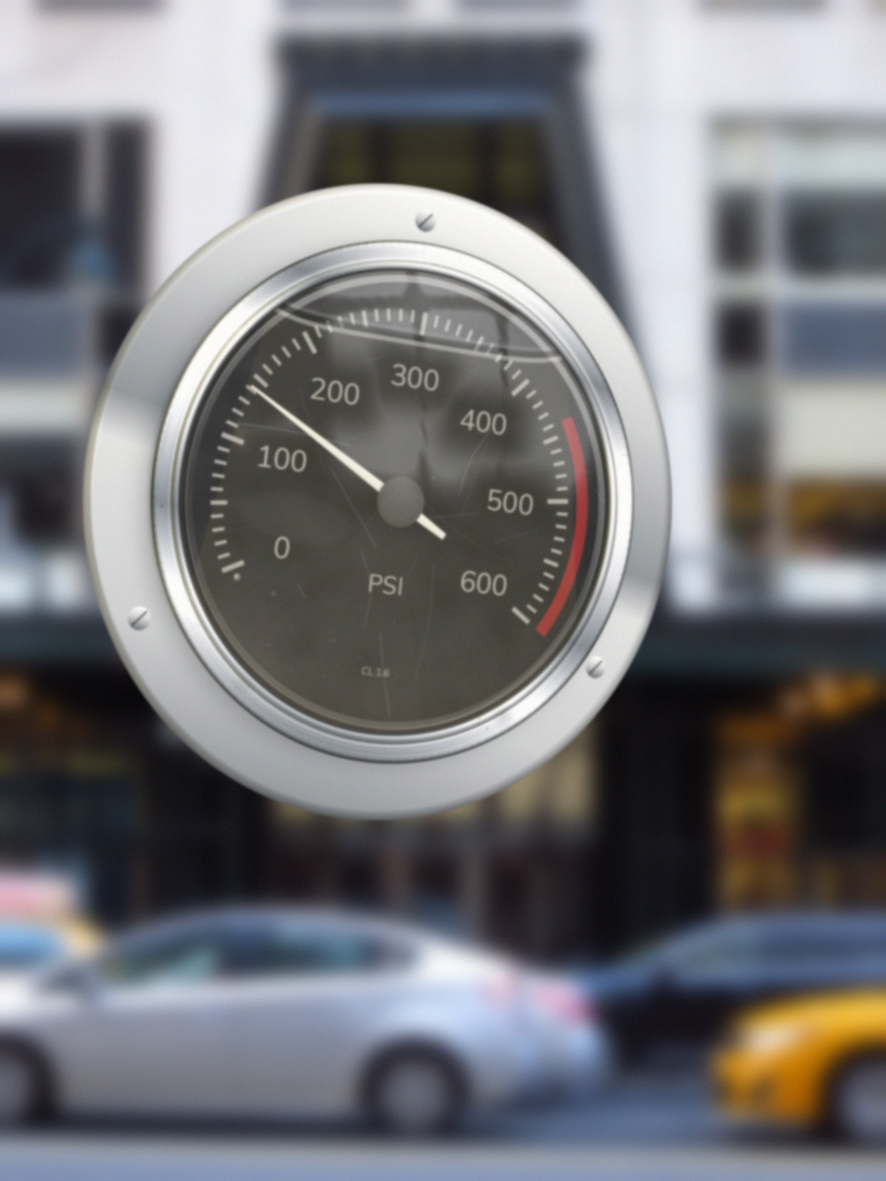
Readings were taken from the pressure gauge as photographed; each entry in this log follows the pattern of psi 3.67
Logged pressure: psi 140
